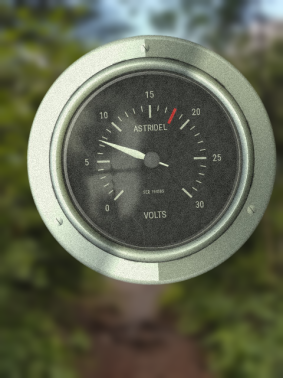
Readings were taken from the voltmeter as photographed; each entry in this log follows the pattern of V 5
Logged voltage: V 7.5
